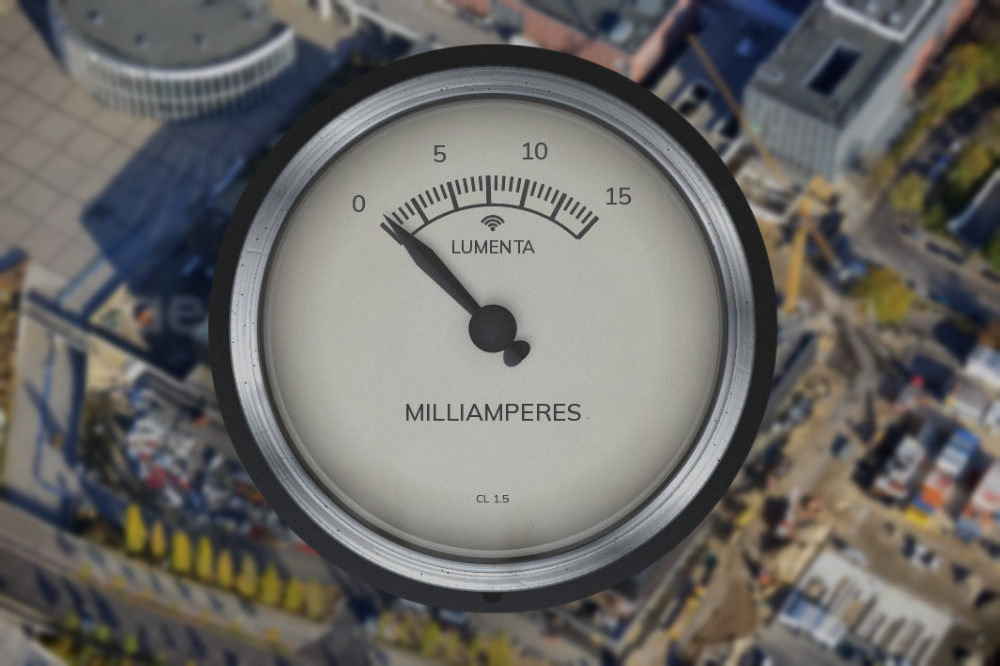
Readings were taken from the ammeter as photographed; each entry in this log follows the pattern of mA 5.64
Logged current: mA 0.5
